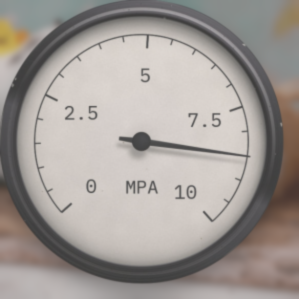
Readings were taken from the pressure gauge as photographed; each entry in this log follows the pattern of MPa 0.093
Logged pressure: MPa 8.5
